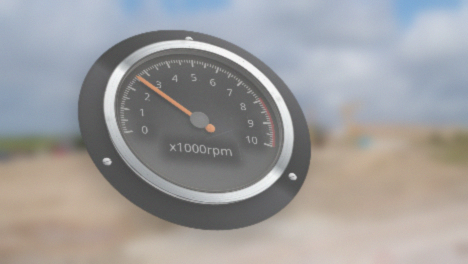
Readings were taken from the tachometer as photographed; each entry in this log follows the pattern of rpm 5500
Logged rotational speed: rpm 2500
